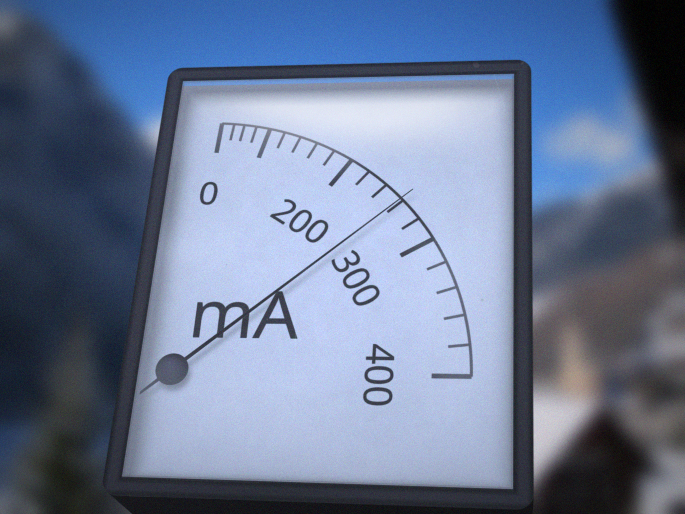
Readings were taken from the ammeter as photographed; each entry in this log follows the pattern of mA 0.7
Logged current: mA 260
